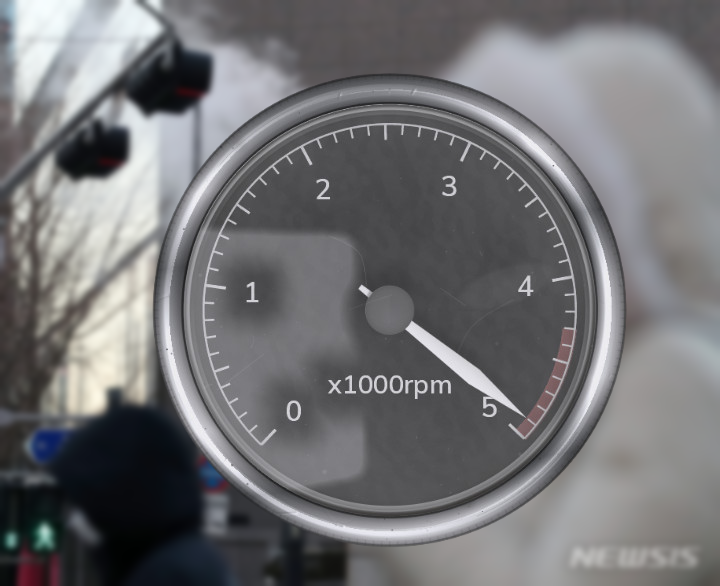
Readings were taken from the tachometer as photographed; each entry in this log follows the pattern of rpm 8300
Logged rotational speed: rpm 4900
